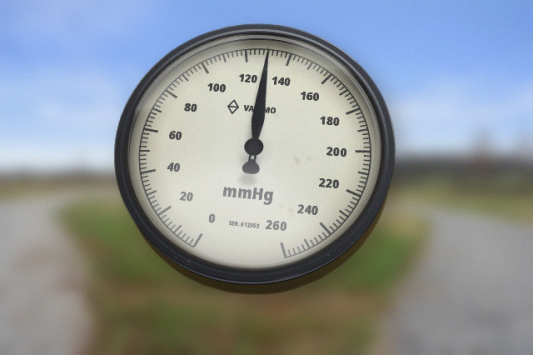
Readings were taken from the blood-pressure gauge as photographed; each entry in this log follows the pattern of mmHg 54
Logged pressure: mmHg 130
